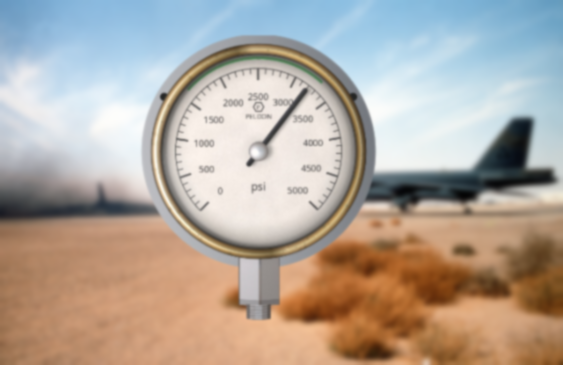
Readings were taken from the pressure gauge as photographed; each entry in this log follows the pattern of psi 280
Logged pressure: psi 3200
